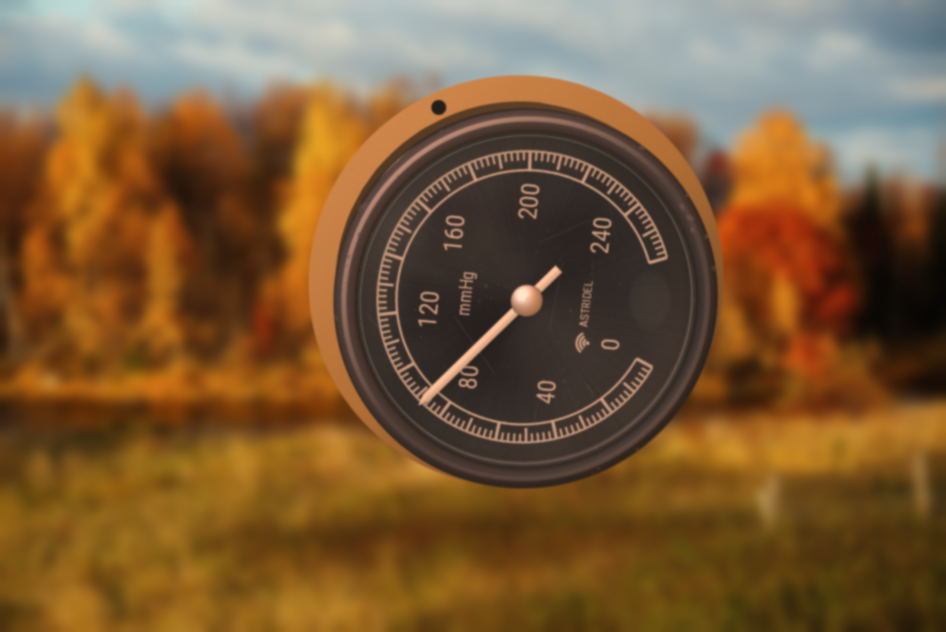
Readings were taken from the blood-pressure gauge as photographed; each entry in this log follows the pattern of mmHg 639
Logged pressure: mmHg 88
